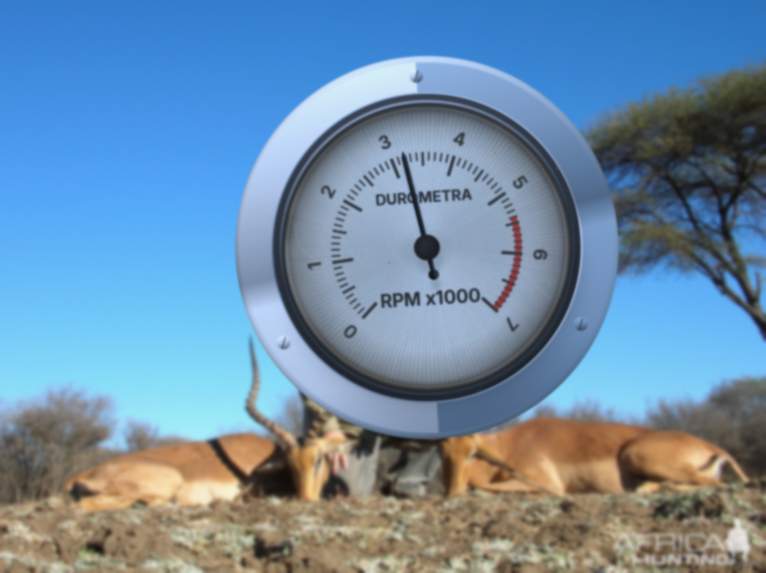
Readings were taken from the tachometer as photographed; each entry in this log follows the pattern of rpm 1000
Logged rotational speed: rpm 3200
